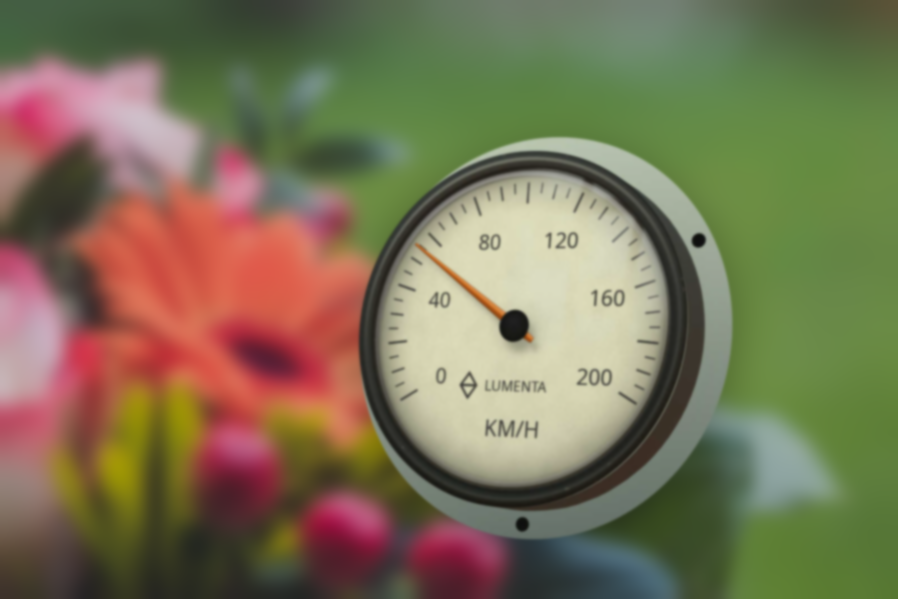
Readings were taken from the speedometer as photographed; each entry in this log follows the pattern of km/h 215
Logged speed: km/h 55
